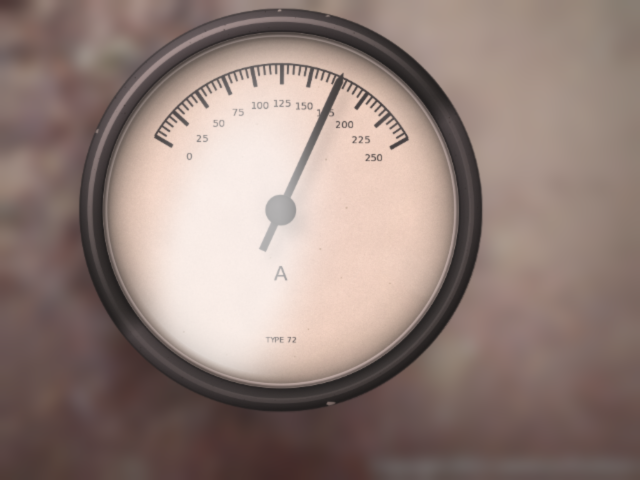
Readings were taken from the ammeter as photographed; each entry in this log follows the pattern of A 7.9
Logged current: A 175
